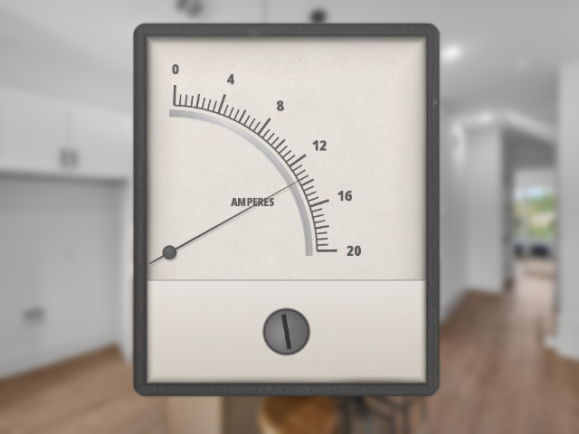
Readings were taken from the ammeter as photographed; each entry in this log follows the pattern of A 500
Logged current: A 13.5
